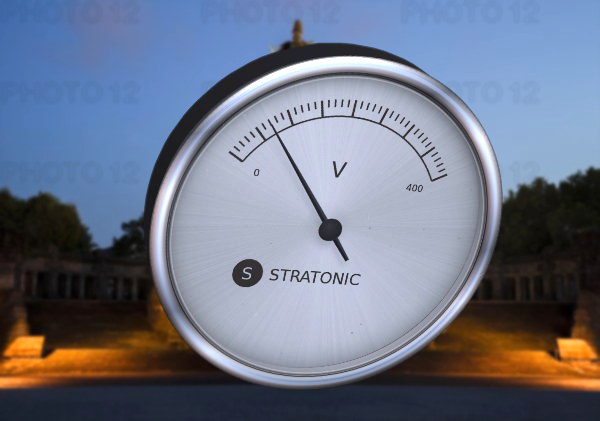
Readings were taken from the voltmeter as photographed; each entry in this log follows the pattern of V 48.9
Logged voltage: V 70
